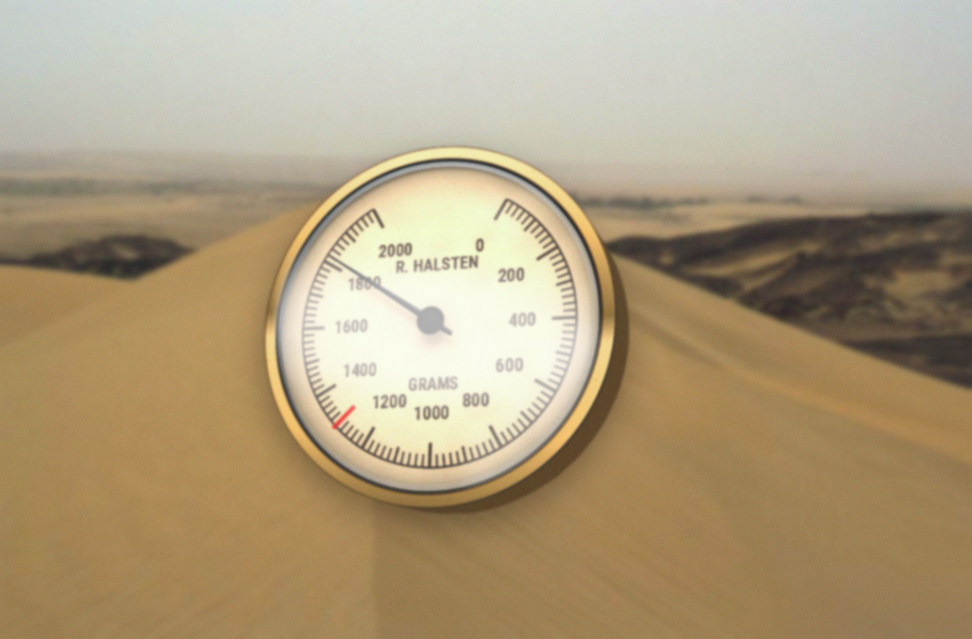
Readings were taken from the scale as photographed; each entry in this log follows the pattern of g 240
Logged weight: g 1820
